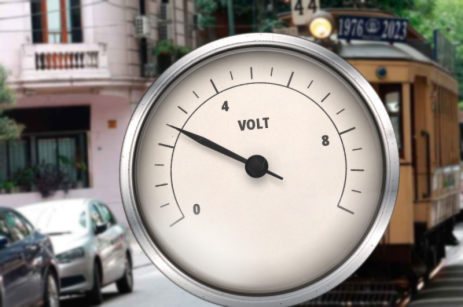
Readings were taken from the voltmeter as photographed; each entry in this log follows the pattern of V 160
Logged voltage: V 2.5
